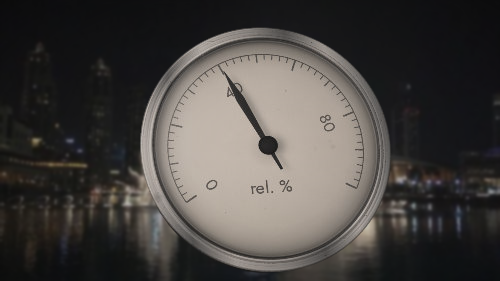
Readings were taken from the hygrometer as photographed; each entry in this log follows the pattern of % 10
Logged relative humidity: % 40
